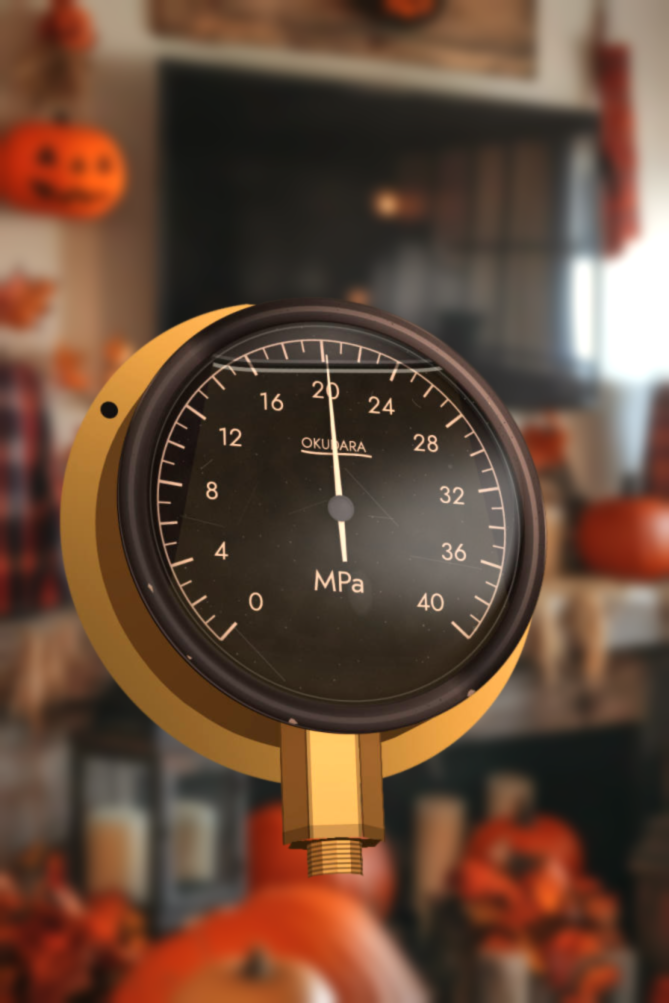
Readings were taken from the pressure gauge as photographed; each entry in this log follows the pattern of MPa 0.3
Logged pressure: MPa 20
